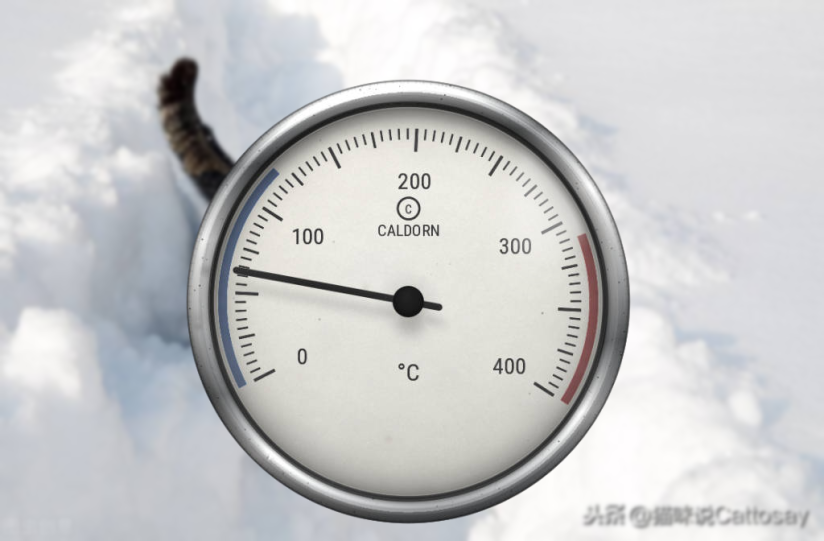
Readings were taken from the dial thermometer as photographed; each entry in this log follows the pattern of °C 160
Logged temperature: °C 62.5
